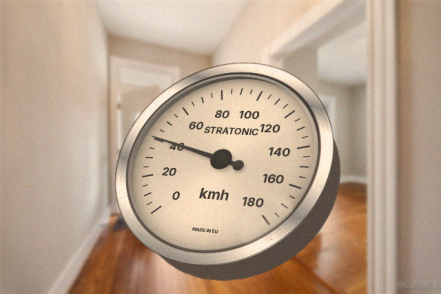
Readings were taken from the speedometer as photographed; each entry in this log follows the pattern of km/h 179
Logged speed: km/h 40
